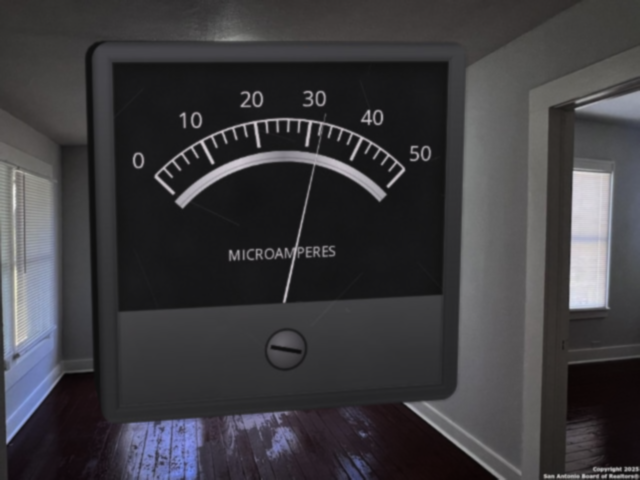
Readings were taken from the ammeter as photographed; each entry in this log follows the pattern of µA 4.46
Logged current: µA 32
